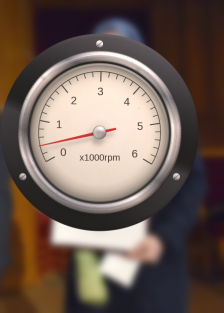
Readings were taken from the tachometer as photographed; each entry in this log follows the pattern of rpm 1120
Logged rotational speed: rpm 400
